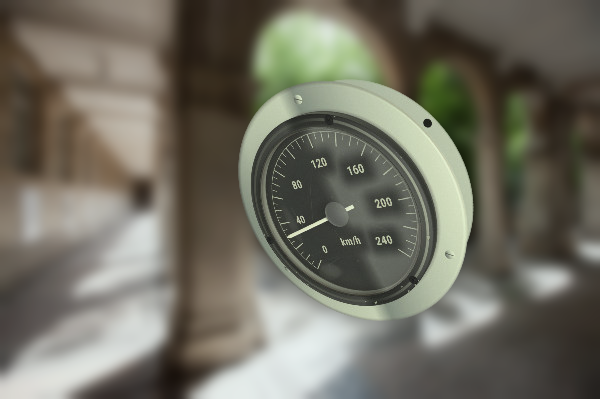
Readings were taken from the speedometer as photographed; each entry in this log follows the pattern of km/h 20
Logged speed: km/h 30
